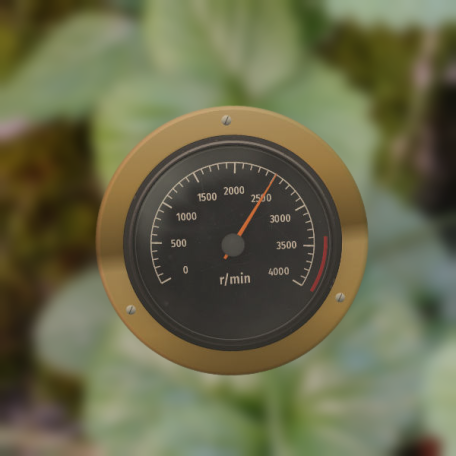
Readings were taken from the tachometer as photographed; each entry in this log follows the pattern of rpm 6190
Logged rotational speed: rpm 2500
